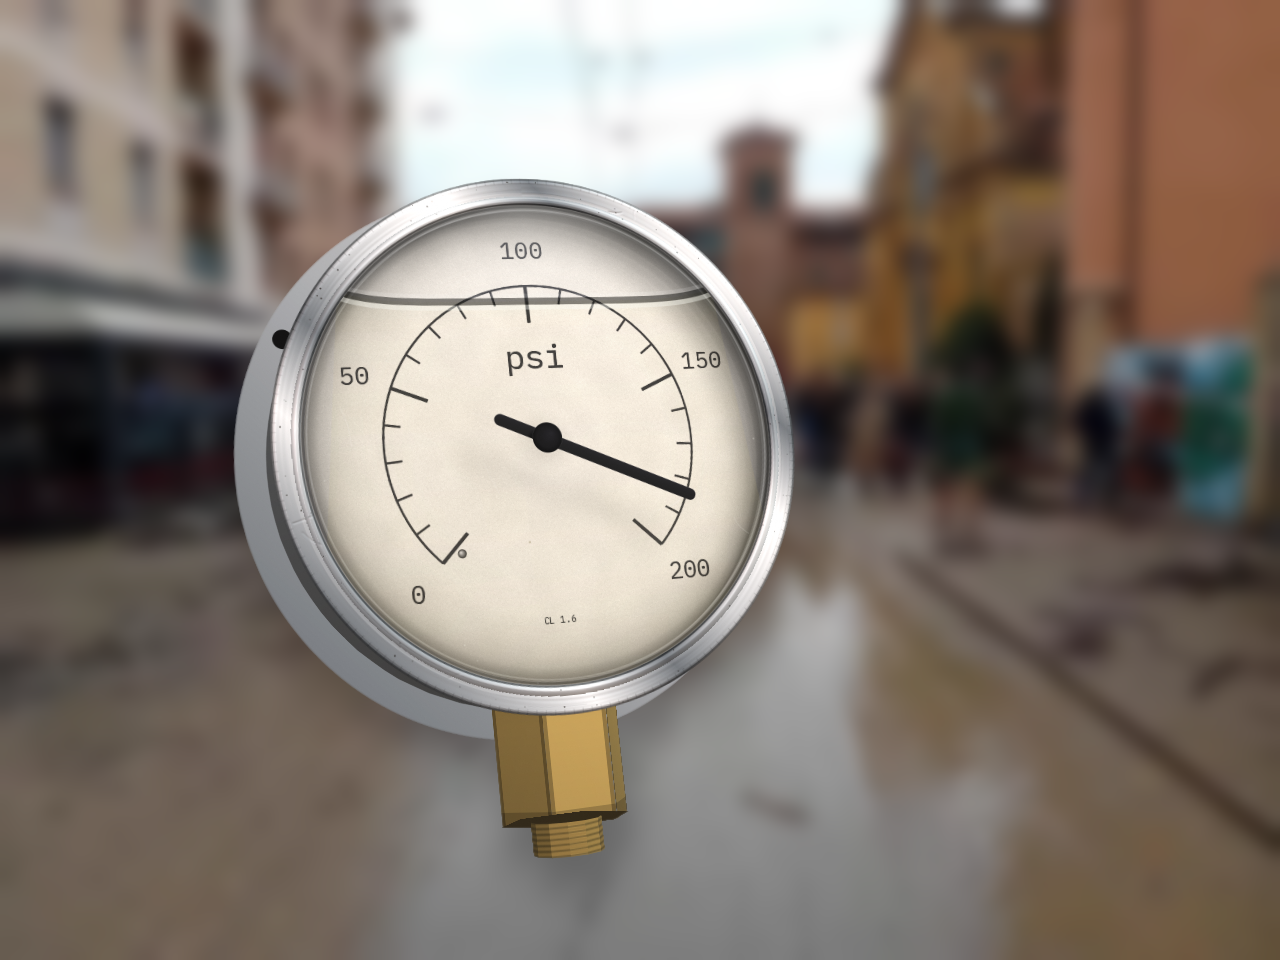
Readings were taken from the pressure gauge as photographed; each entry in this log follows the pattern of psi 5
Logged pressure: psi 185
